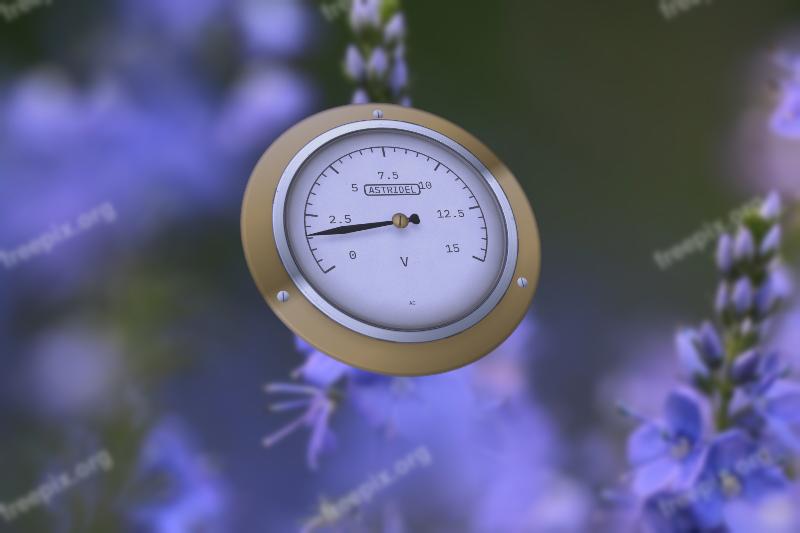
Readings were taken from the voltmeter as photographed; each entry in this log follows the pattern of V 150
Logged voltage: V 1.5
